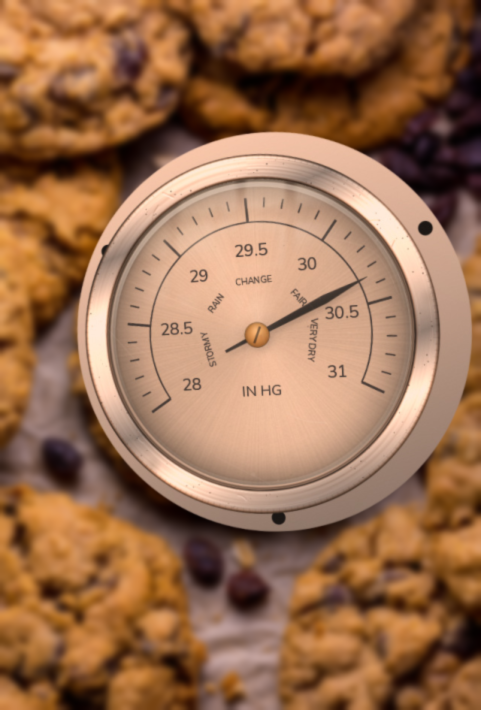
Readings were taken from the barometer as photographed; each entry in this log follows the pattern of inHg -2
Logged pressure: inHg 30.35
